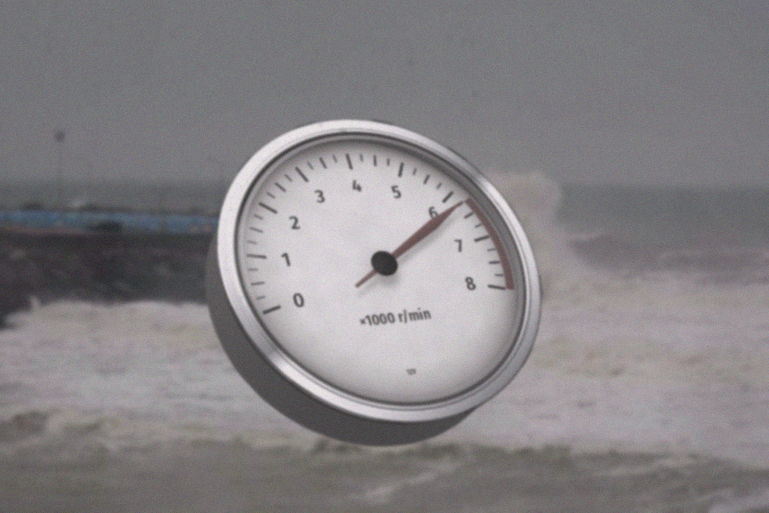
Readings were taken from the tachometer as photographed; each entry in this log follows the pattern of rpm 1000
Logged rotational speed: rpm 6250
